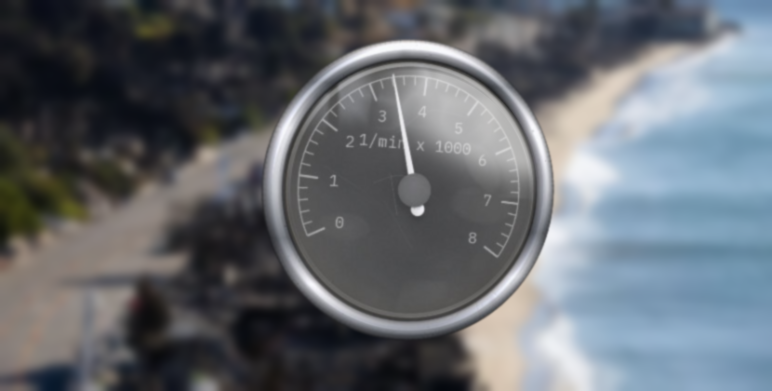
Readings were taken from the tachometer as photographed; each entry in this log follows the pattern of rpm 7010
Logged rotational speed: rpm 3400
